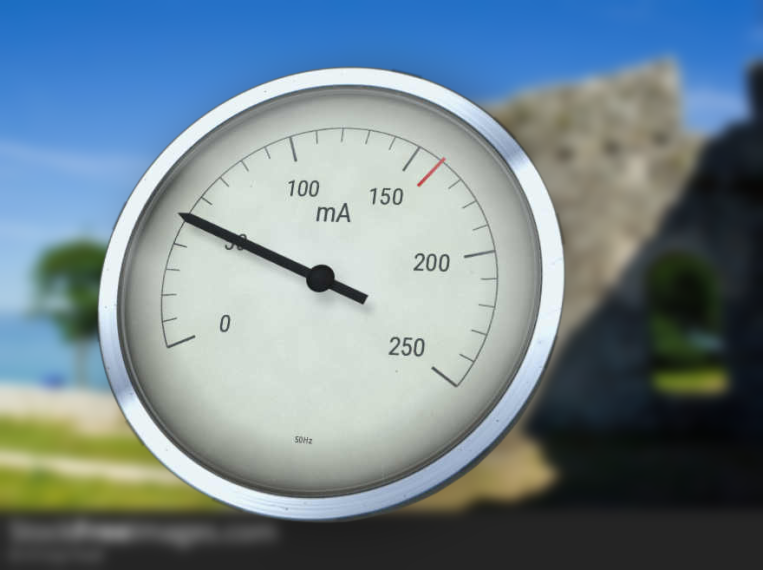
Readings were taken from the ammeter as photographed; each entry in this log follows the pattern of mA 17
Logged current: mA 50
